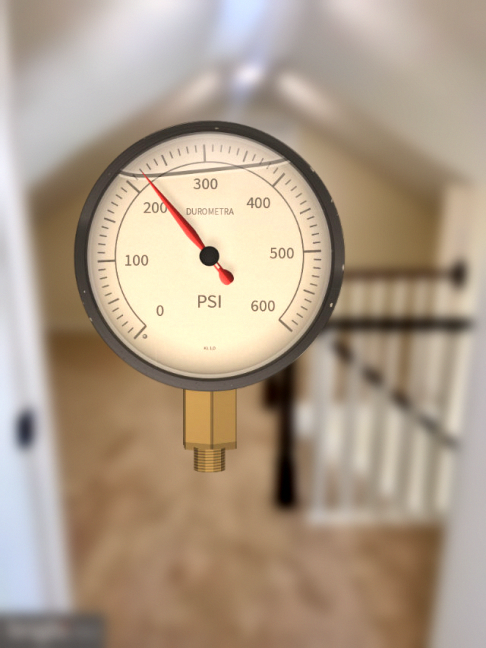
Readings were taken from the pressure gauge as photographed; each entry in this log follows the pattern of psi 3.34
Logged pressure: psi 220
